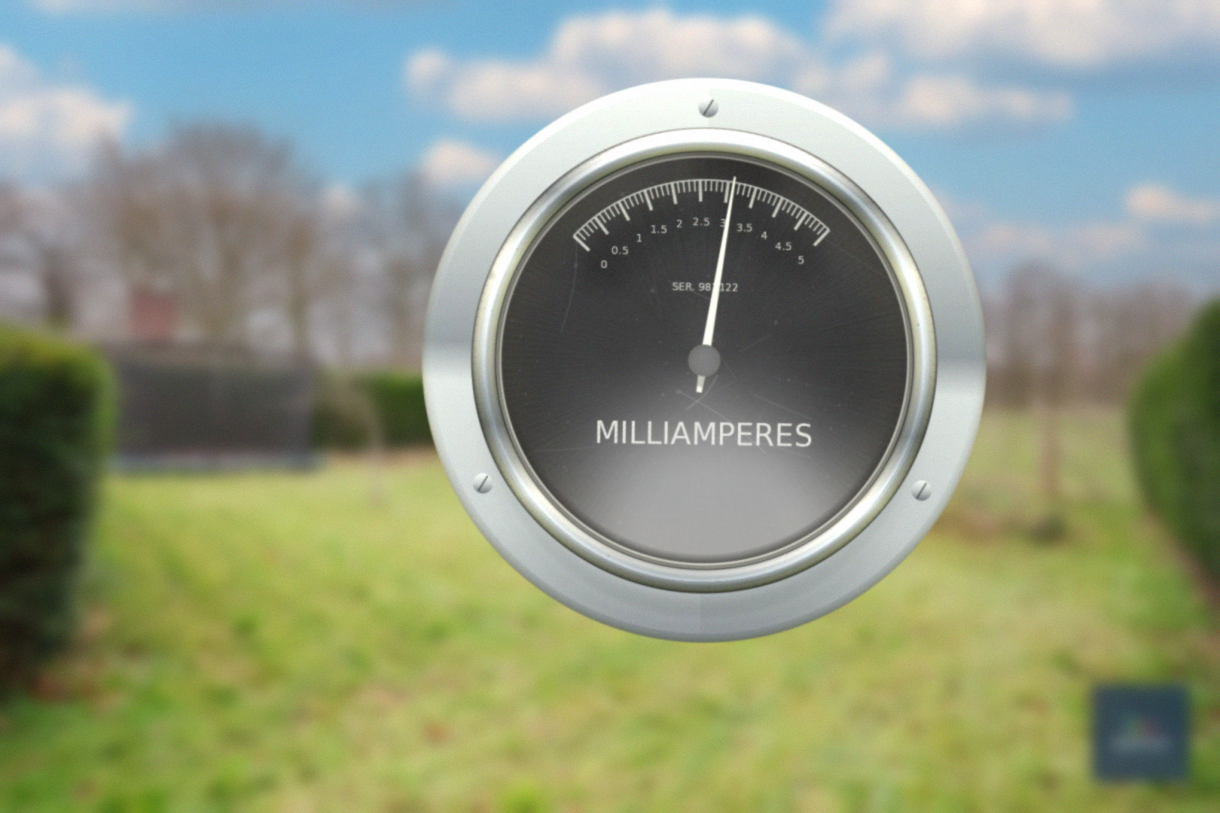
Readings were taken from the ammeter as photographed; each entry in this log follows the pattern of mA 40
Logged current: mA 3.1
